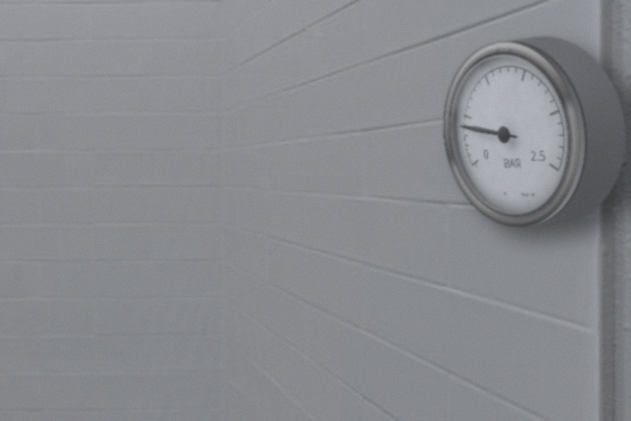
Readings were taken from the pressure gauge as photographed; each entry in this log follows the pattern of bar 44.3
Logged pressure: bar 0.4
